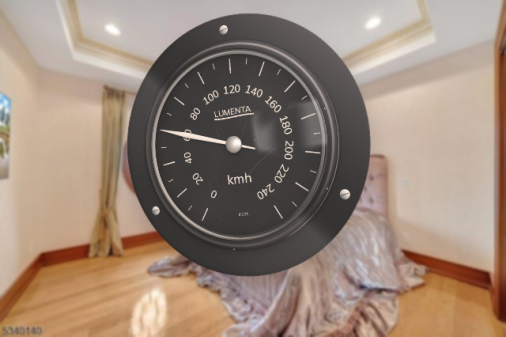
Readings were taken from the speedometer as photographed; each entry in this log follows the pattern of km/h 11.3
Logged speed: km/h 60
